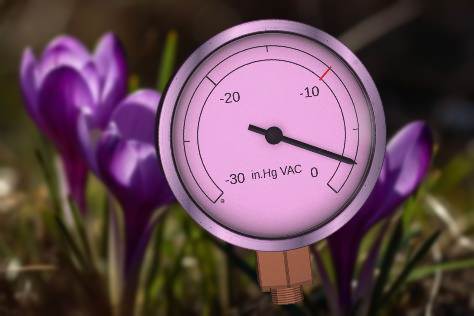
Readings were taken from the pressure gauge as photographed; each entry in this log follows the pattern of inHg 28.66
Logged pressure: inHg -2.5
